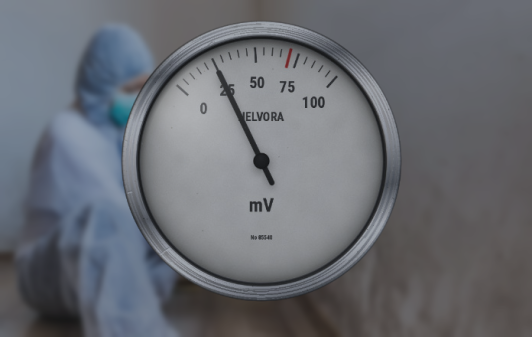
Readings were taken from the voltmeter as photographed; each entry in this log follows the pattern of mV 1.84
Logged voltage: mV 25
